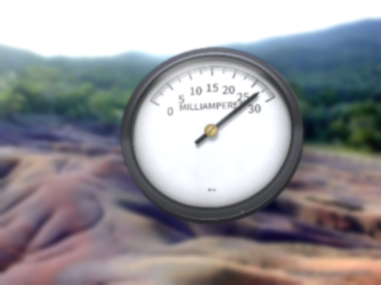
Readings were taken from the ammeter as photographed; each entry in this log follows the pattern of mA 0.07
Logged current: mA 27.5
